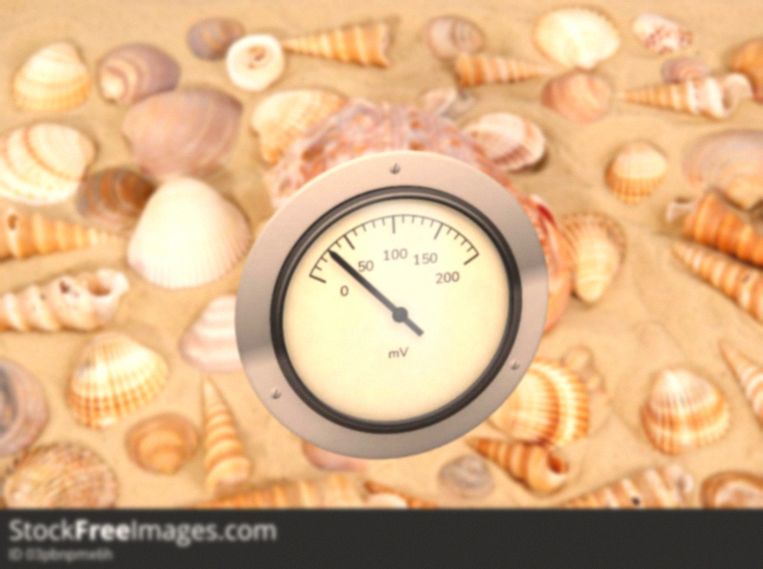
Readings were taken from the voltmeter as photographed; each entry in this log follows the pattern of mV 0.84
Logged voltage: mV 30
